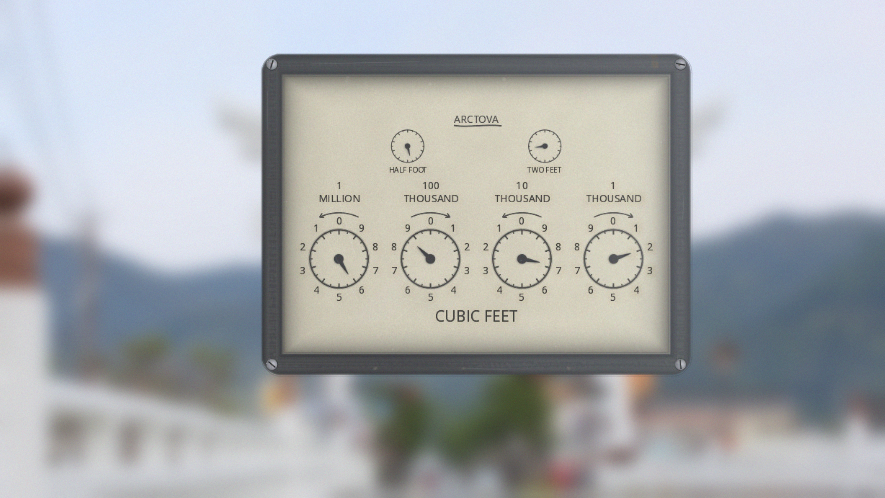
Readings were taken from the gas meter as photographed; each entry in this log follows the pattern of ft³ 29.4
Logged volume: ft³ 587200
